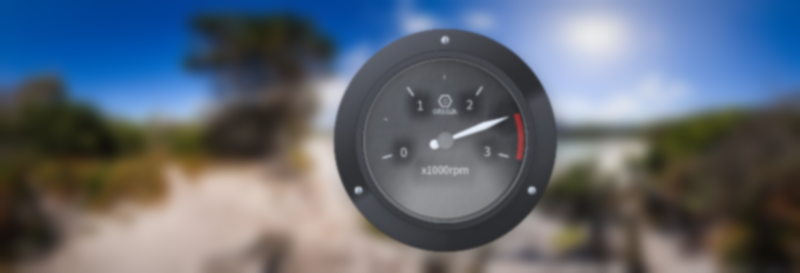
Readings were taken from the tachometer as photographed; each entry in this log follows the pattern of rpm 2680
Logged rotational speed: rpm 2500
